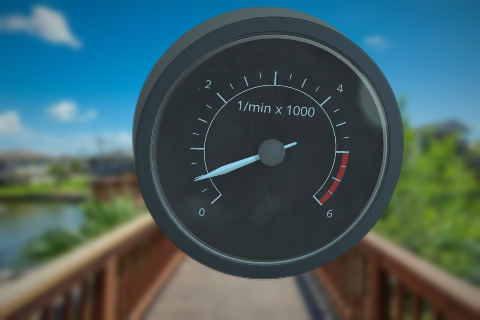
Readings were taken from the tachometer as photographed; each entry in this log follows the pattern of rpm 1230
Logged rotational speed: rpm 500
